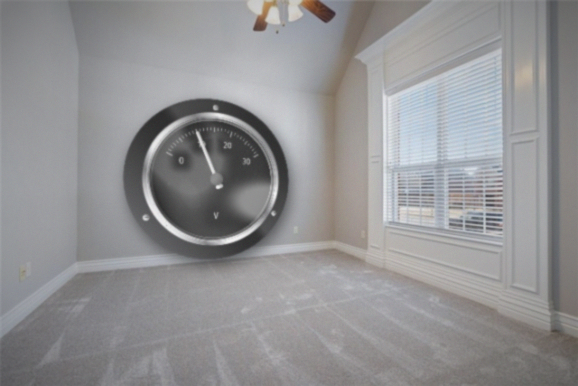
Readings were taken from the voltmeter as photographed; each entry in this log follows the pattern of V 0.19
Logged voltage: V 10
